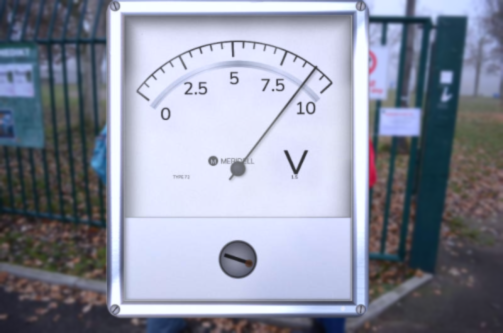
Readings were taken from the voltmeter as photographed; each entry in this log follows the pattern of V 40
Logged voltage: V 9
